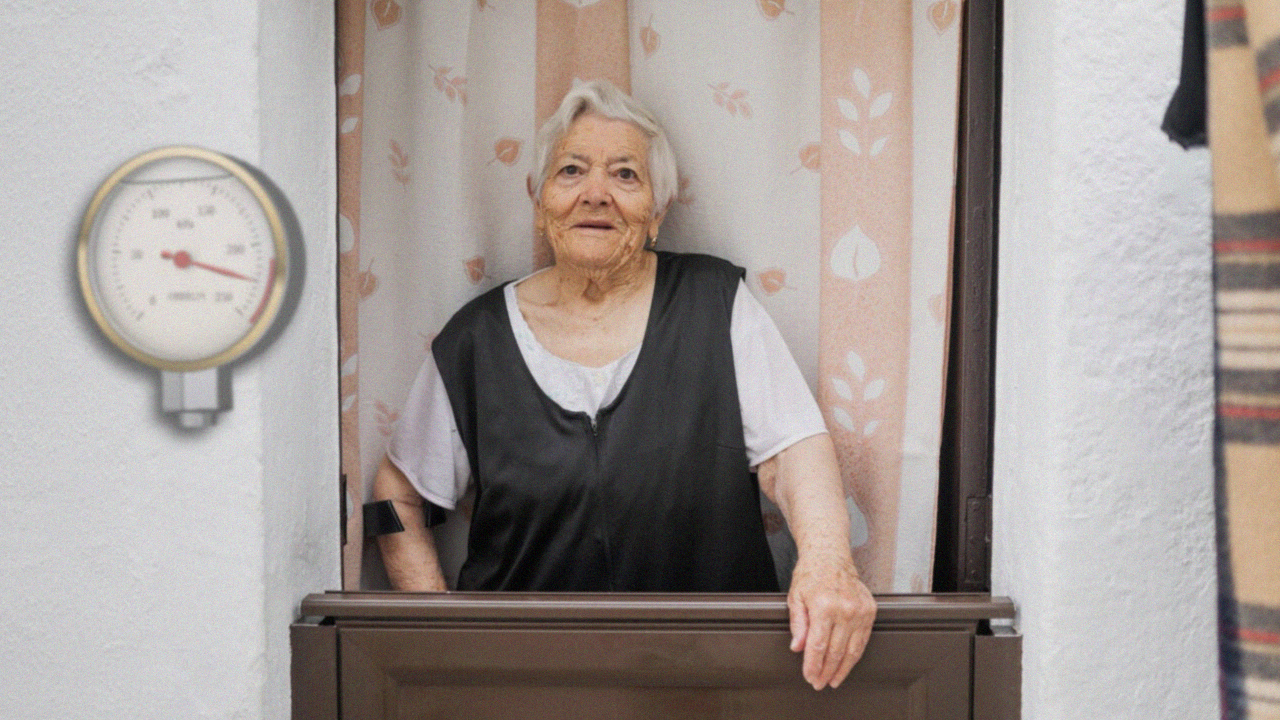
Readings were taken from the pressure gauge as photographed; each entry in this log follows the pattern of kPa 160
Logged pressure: kPa 225
